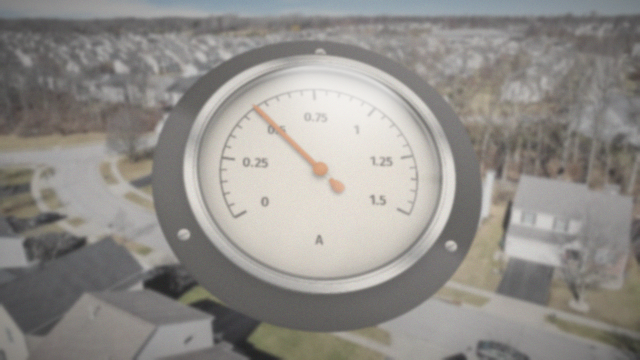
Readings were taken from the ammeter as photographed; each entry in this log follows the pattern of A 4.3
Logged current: A 0.5
